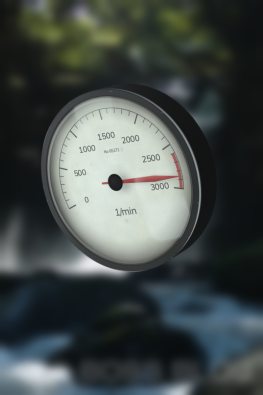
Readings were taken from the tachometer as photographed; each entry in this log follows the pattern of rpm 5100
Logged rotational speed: rpm 2850
